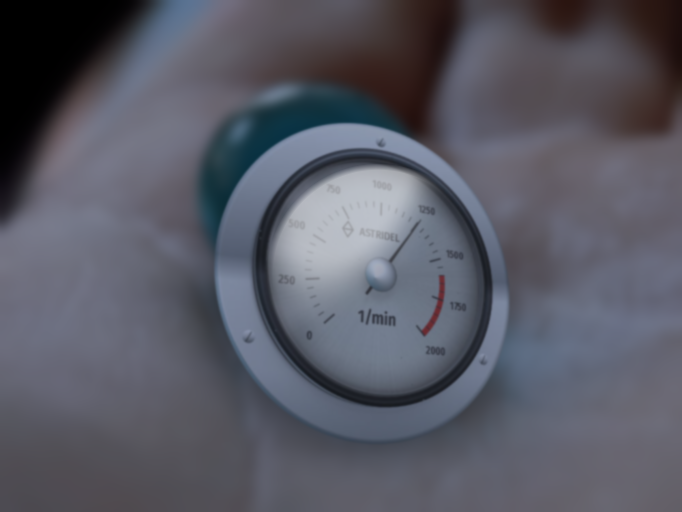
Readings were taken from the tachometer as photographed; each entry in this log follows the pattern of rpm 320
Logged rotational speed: rpm 1250
